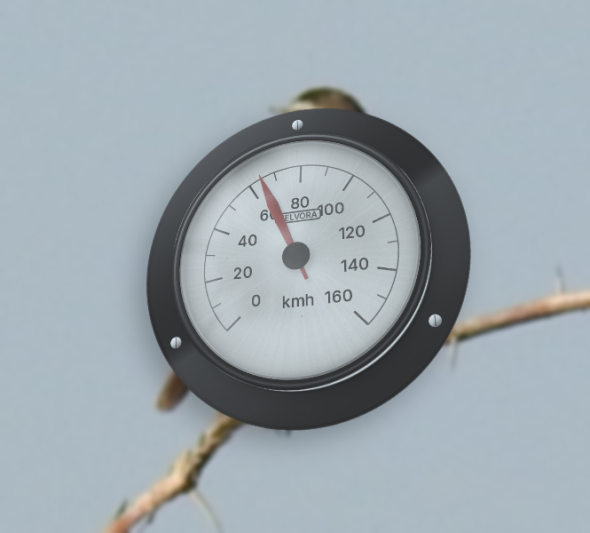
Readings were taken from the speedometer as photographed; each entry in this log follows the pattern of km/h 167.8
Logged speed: km/h 65
